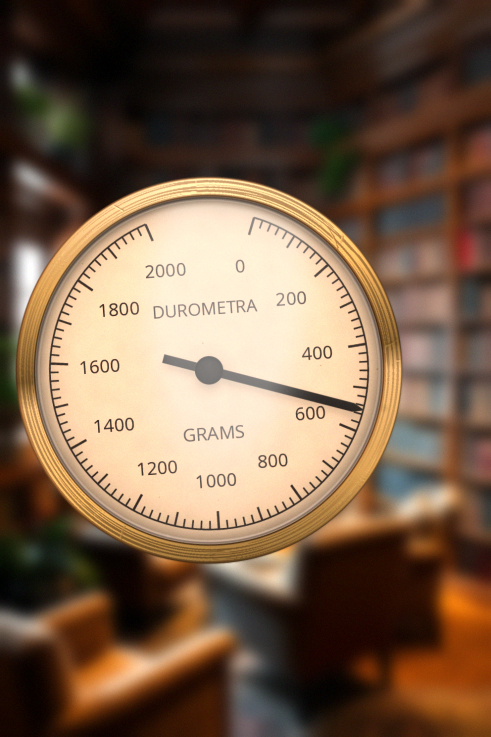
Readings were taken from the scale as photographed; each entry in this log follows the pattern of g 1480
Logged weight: g 550
